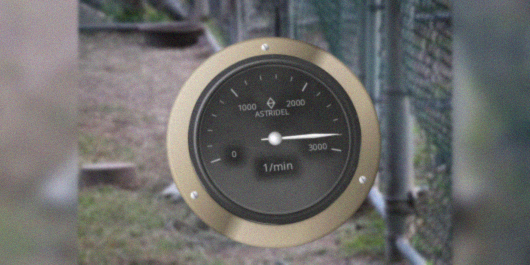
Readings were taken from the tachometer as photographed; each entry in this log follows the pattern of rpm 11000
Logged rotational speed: rpm 2800
